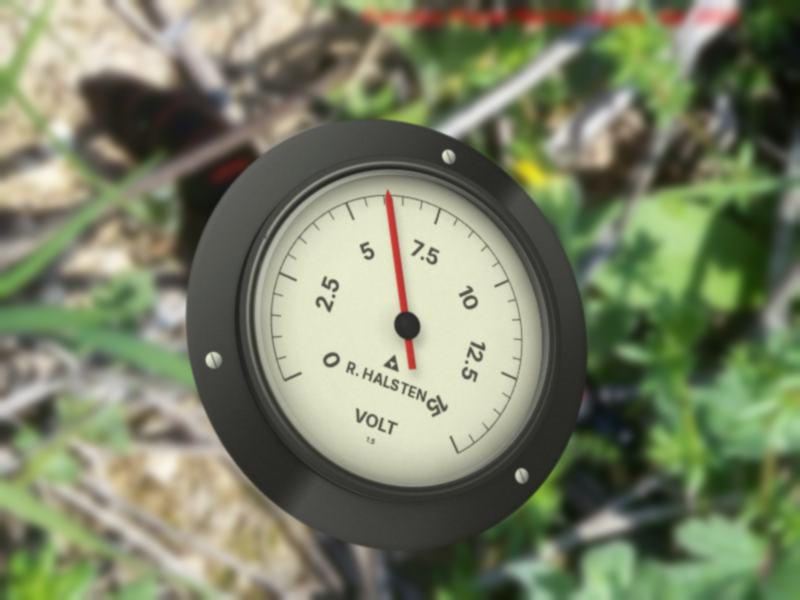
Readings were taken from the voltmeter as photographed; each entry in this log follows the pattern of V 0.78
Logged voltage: V 6
